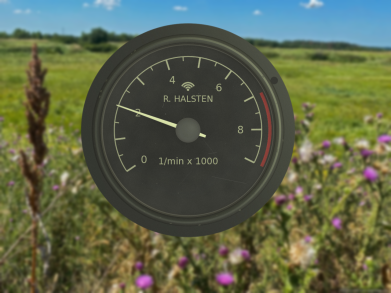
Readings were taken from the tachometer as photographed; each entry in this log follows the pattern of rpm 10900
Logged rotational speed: rpm 2000
